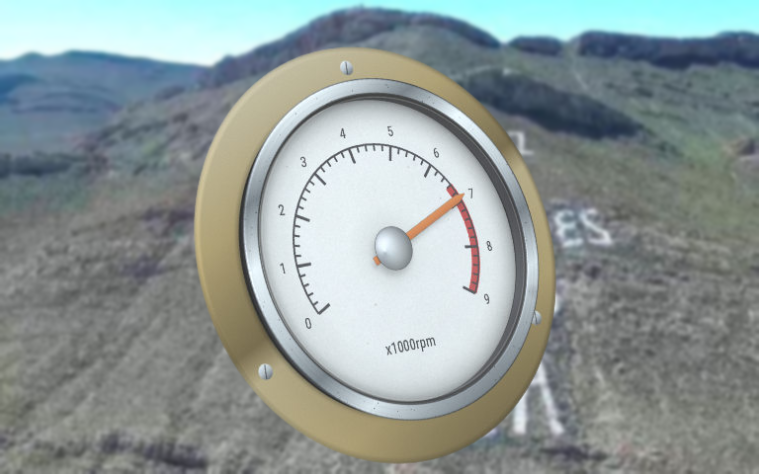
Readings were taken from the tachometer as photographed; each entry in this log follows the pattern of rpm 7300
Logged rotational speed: rpm 6900
